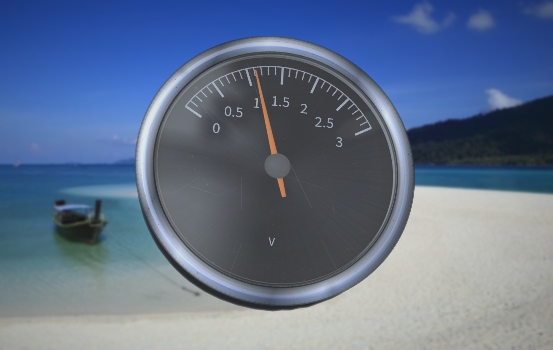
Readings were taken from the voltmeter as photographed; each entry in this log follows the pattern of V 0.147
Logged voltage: V 1.1
